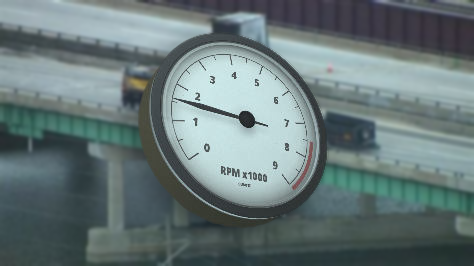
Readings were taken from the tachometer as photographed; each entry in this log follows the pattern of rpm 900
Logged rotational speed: rpm 1500
